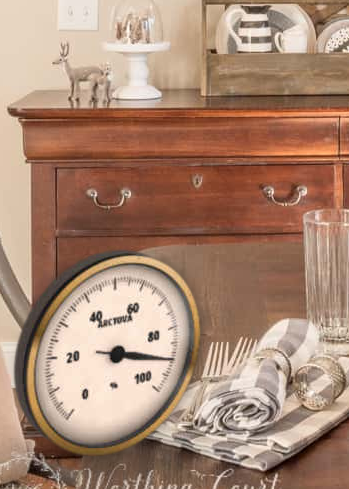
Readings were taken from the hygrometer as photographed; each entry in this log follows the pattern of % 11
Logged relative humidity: % 90
